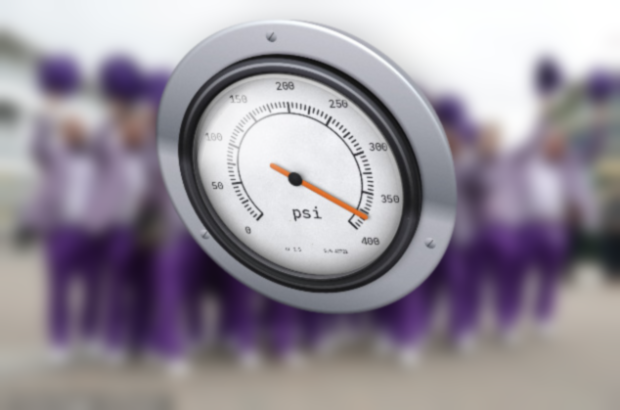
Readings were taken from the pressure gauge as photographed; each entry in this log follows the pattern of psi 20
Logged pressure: psi 375
